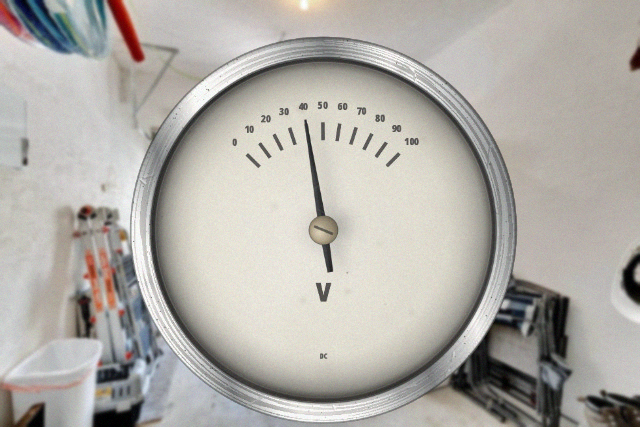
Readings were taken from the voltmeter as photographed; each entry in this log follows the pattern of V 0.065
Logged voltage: V 40
